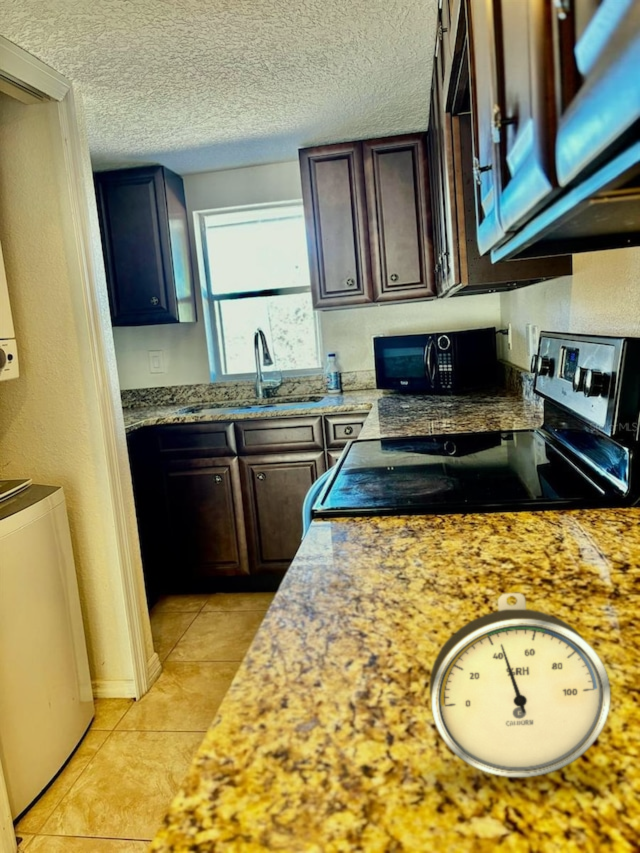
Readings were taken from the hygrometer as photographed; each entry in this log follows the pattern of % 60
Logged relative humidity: % 44
